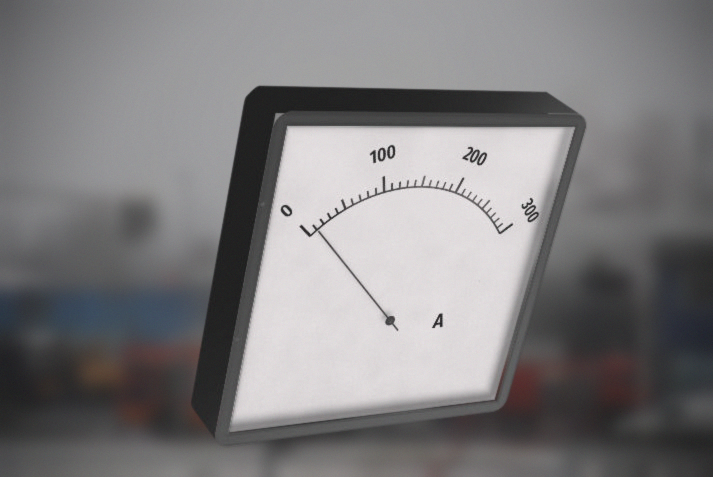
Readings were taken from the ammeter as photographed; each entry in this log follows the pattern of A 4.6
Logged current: A 10
